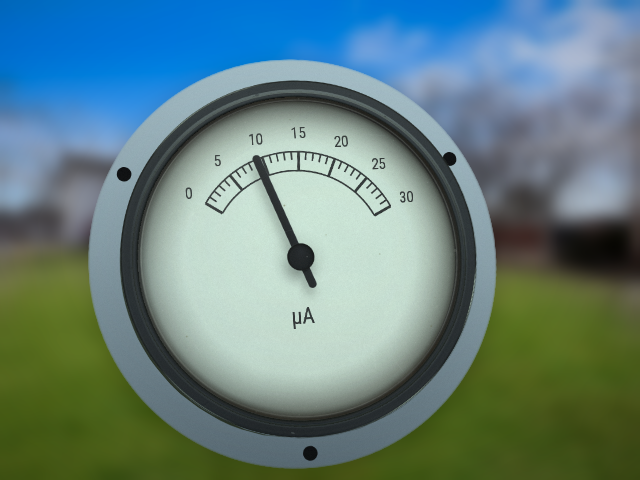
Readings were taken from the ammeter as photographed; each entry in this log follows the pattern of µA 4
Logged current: µA 9
